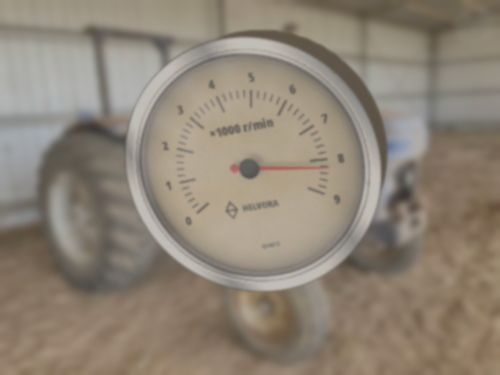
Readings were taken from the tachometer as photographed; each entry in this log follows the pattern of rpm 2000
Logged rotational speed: rpm 8200
